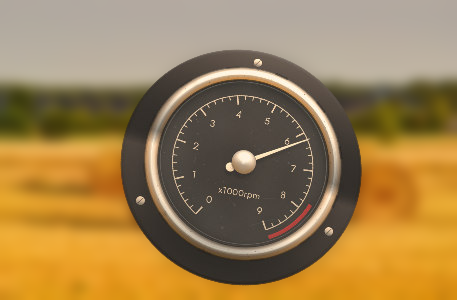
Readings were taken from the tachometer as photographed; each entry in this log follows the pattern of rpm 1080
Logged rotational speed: rpm 6200
